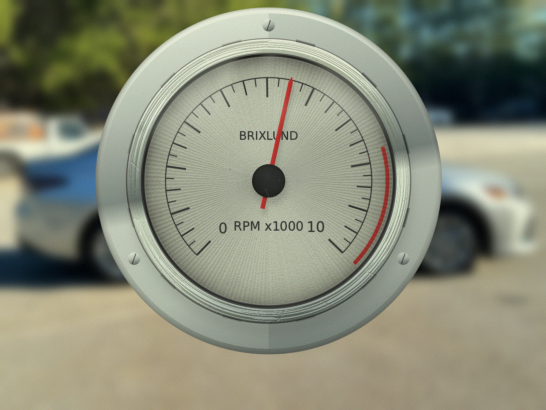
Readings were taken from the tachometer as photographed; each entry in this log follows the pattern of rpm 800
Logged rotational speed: rpm 5500
